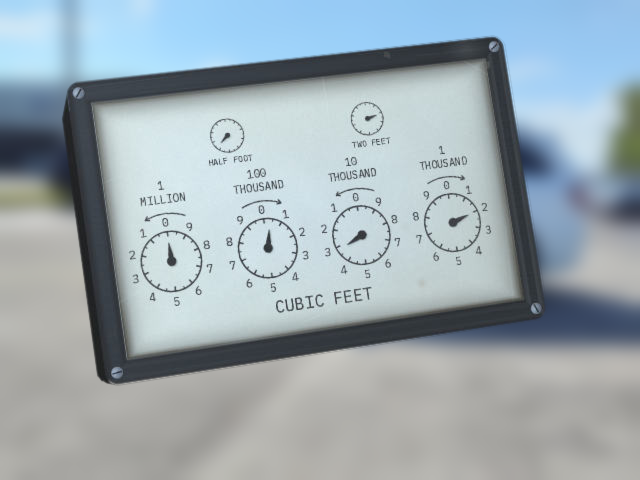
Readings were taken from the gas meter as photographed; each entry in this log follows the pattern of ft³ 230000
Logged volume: ft³ 3200
